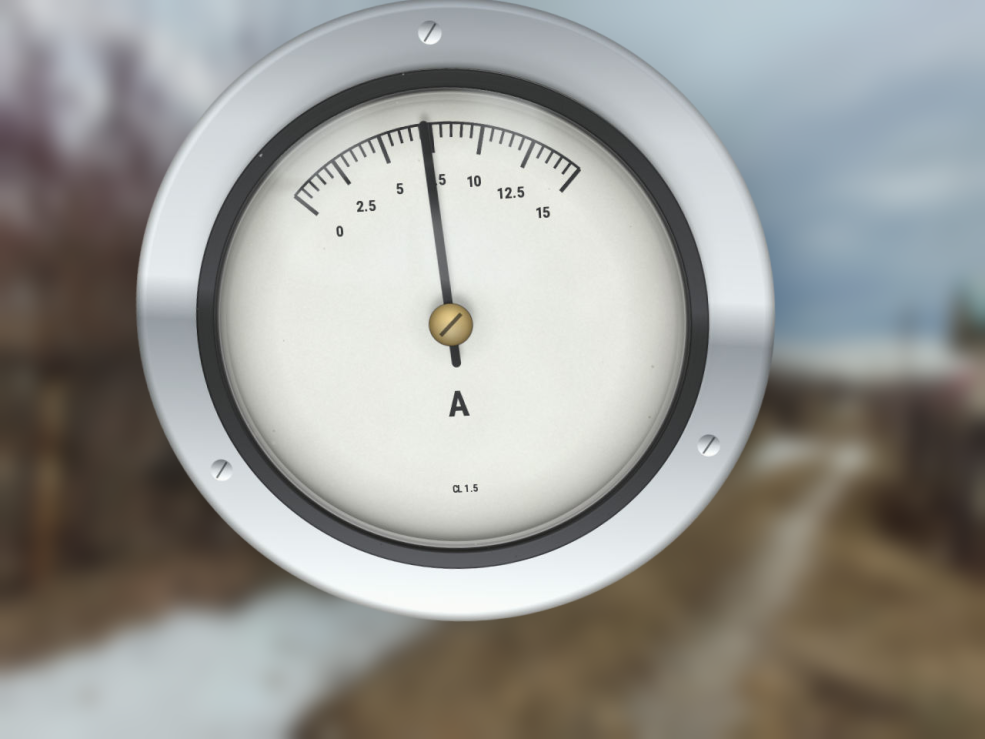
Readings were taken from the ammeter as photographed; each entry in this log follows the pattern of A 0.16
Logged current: A 7.25
